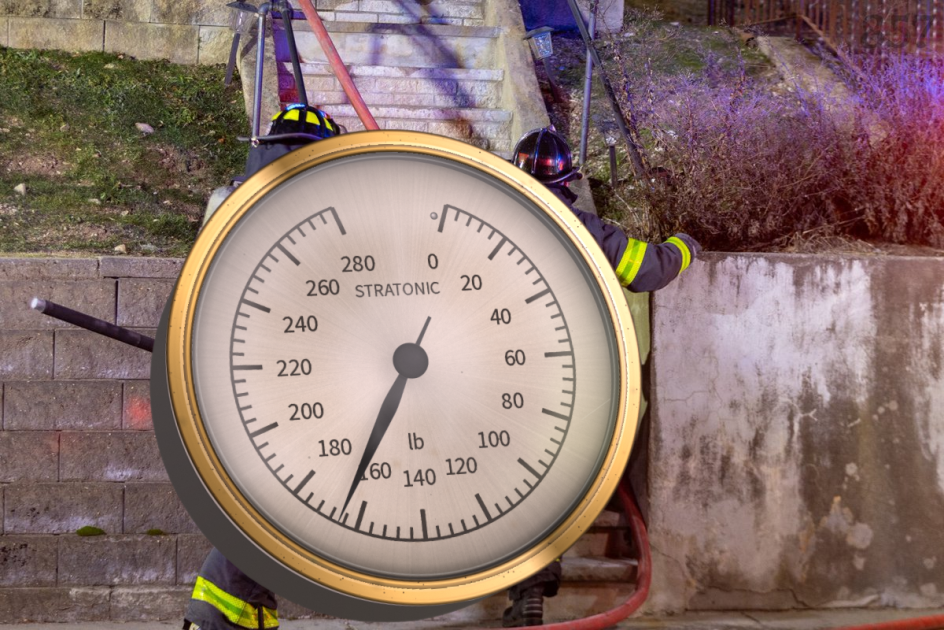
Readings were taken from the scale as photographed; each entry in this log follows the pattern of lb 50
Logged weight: lb 166
